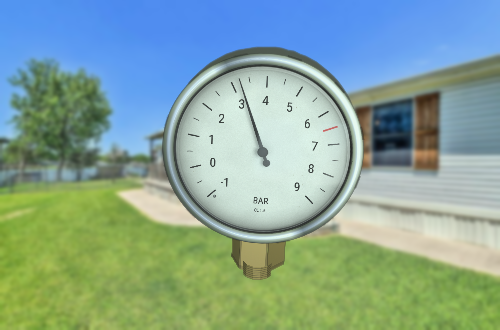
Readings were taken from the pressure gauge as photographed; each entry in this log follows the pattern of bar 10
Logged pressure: bar 3.25
